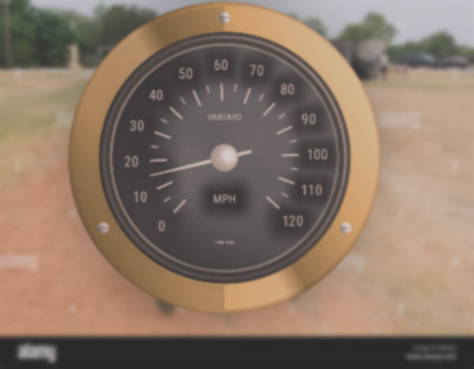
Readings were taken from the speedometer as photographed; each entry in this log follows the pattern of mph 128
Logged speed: mph 15
